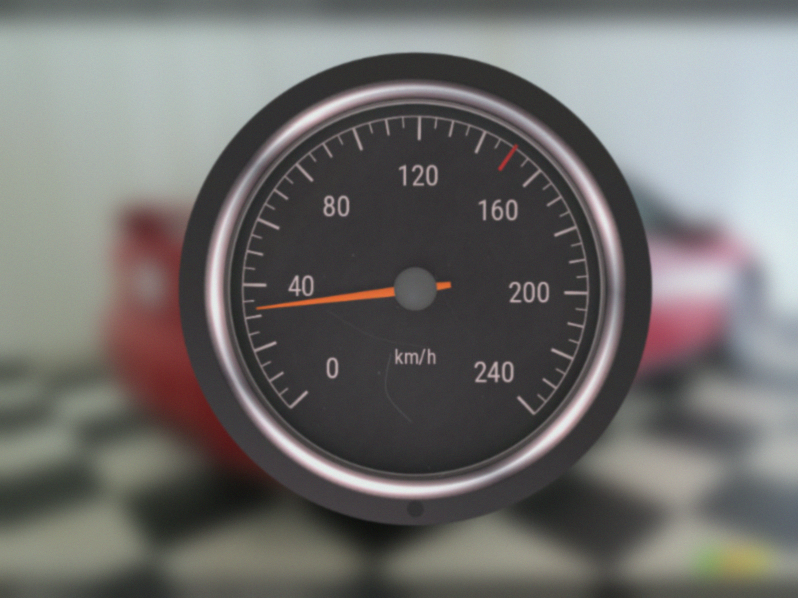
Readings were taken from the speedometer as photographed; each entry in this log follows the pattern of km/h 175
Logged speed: km/h 32.5
